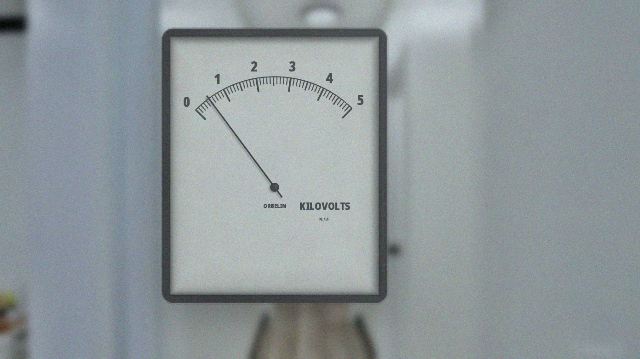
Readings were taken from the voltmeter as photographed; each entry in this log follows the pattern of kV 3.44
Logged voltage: kV 0.5
